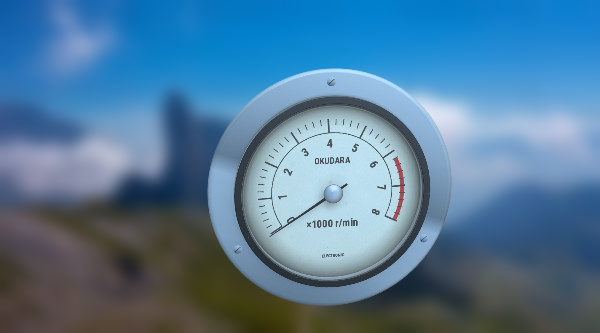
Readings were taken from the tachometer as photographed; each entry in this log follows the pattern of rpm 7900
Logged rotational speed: rpm 0
